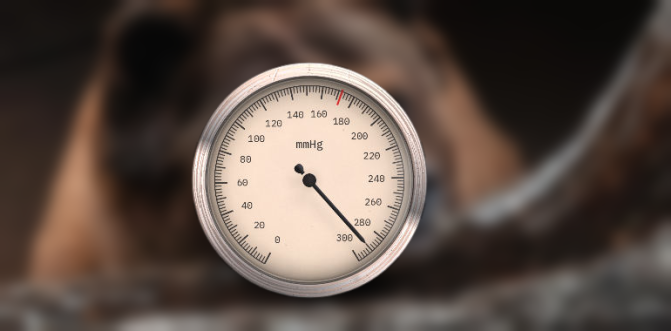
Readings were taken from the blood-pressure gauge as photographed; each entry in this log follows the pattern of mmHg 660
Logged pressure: mmHg 290
